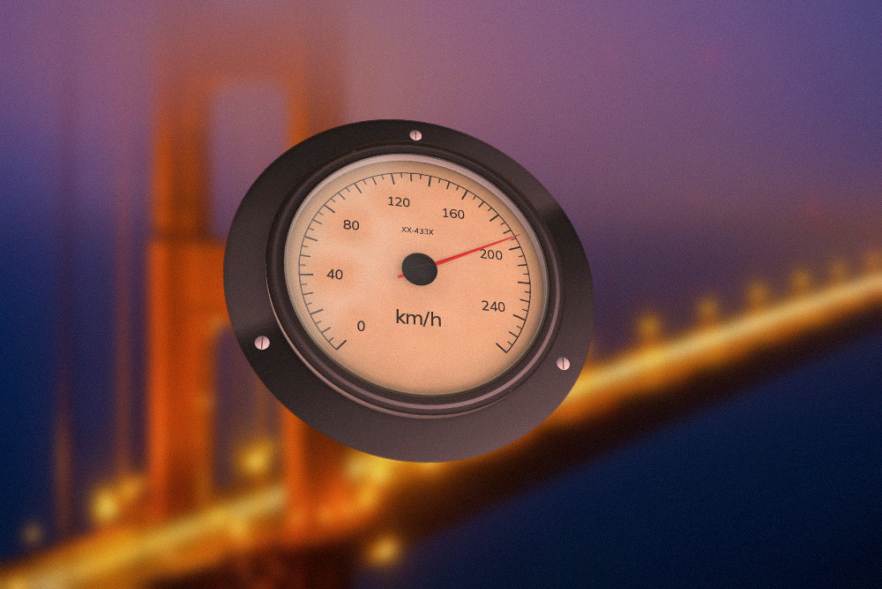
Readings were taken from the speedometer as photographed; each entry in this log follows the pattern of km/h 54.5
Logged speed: km/h 195
